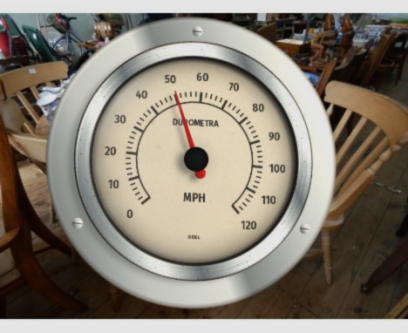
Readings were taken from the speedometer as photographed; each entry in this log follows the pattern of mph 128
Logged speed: mph 50
